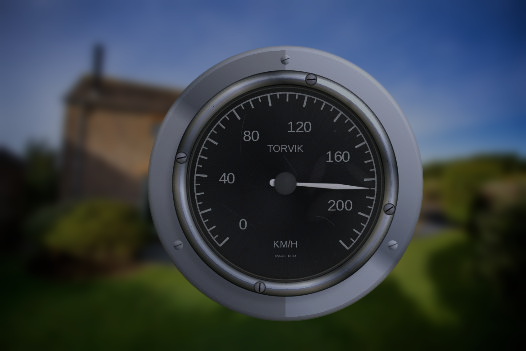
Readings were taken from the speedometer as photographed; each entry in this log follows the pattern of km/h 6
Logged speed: km/h 185
